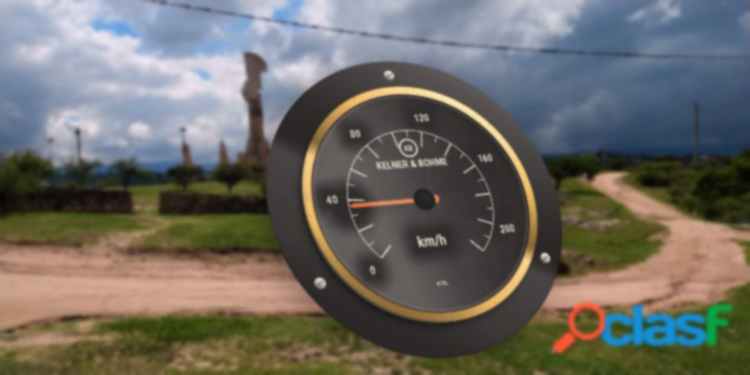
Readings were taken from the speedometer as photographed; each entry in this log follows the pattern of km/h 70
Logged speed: km/h 35
